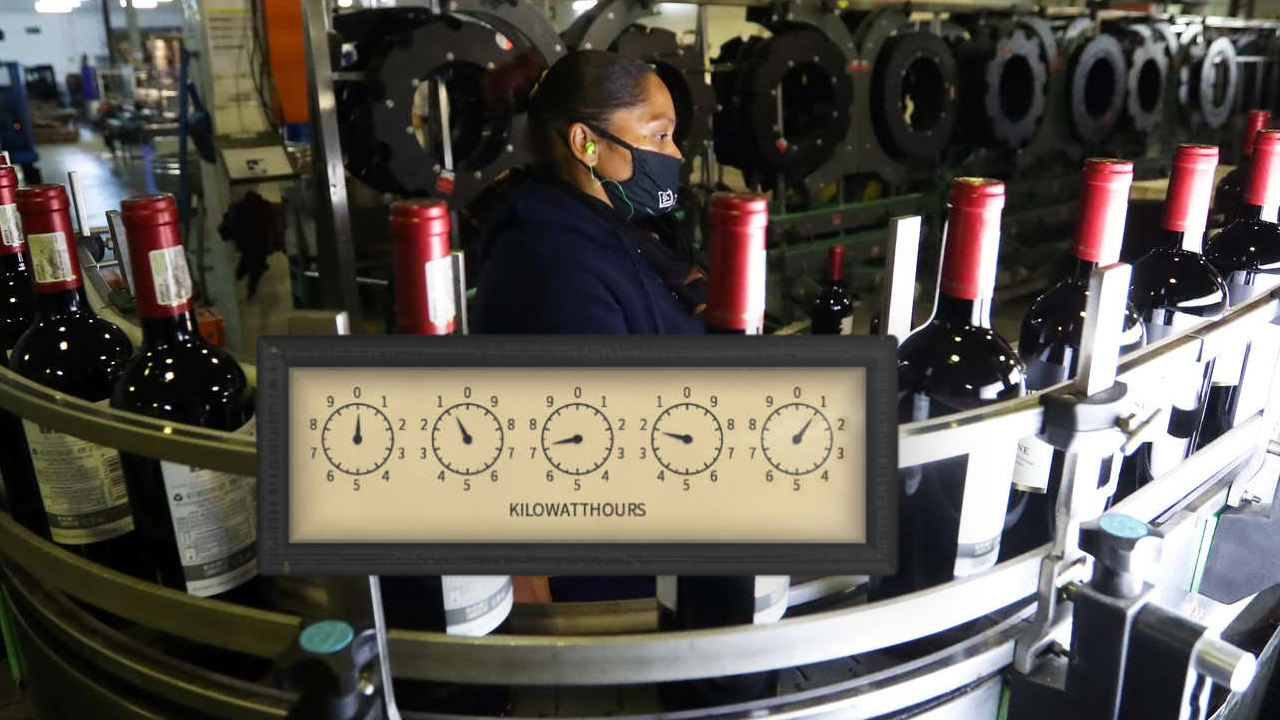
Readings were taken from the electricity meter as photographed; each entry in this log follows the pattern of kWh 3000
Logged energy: kWh 721
